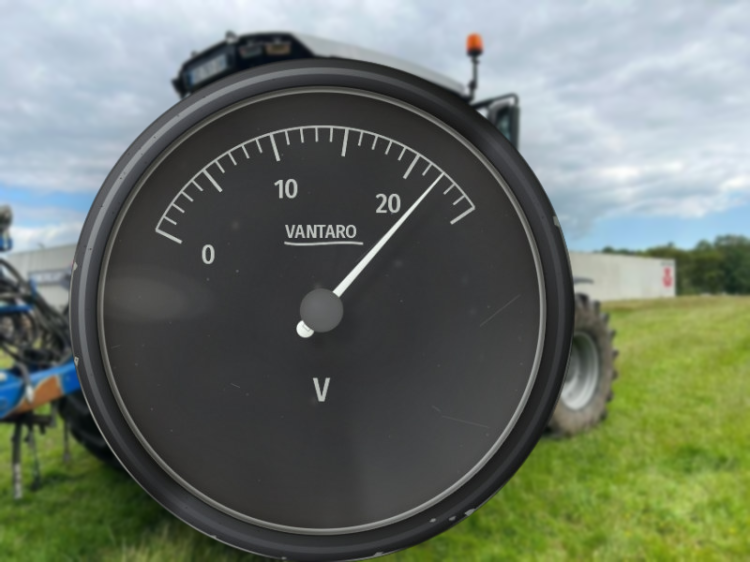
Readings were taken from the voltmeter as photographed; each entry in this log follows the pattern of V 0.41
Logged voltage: V 22
